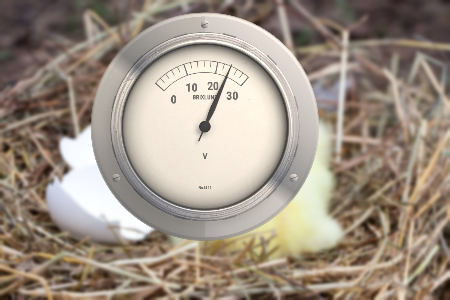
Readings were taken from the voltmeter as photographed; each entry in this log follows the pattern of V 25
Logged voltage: V 24
